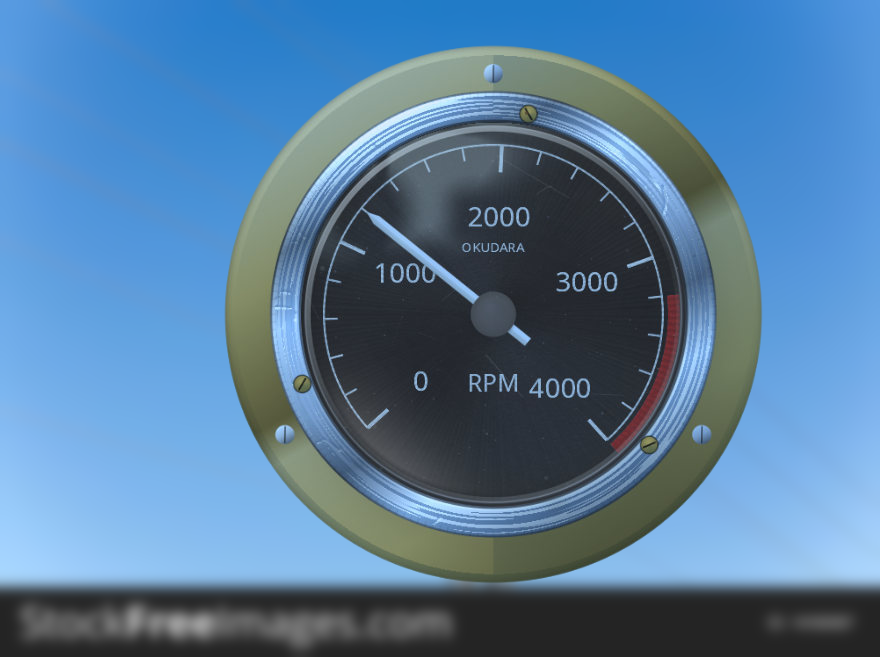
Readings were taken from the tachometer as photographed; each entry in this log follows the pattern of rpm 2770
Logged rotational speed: rpm 1200
